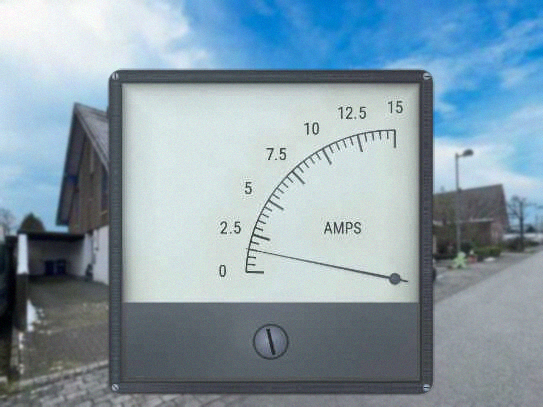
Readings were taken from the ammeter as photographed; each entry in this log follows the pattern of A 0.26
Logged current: A 1.5
